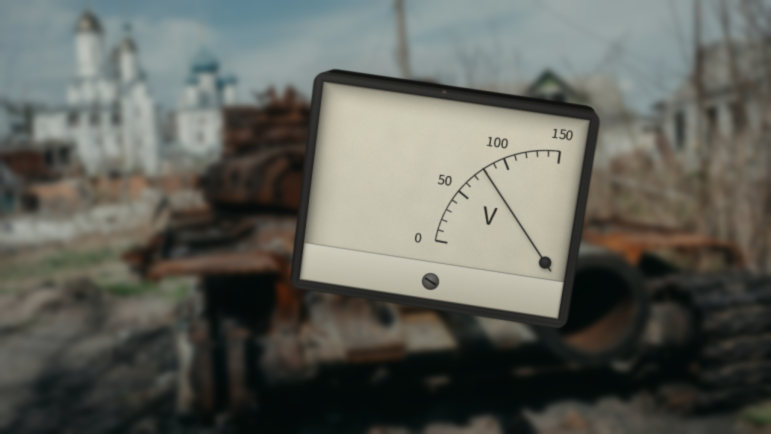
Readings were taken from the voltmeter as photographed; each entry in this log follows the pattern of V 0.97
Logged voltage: V 80
